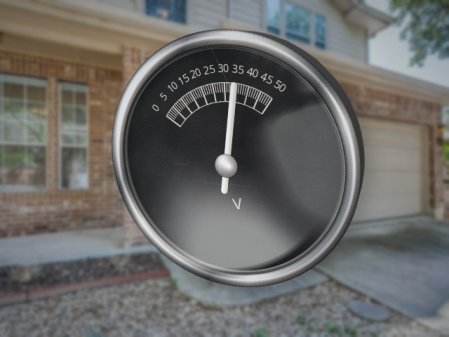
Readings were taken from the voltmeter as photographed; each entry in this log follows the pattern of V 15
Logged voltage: V 35
